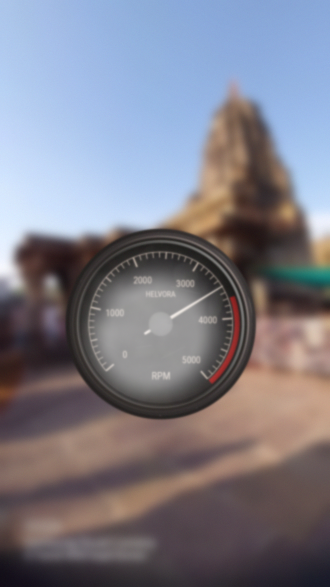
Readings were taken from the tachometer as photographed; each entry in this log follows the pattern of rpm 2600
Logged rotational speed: rpm 3500
